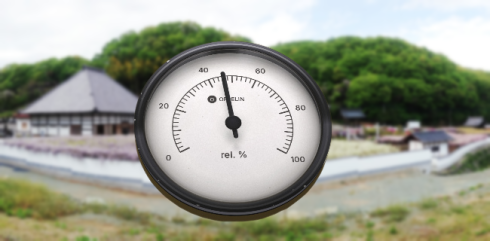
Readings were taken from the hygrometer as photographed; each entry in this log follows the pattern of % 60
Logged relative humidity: % 46
